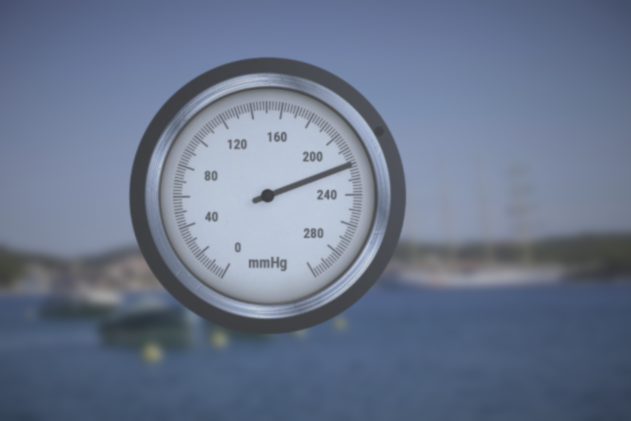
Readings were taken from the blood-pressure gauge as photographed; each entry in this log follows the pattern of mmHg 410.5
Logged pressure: mmHg 220
